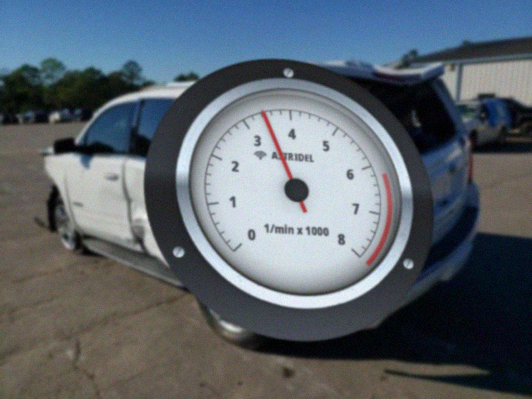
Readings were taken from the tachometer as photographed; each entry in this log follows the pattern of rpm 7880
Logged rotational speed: rpm 3400
